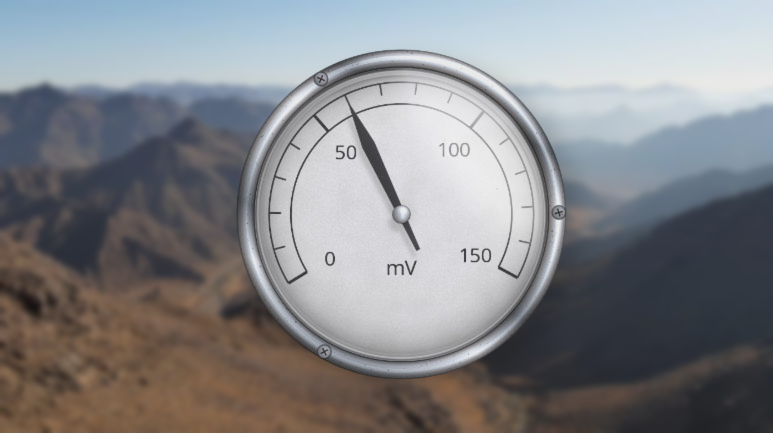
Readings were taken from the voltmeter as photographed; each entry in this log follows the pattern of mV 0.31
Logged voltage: mV 60
